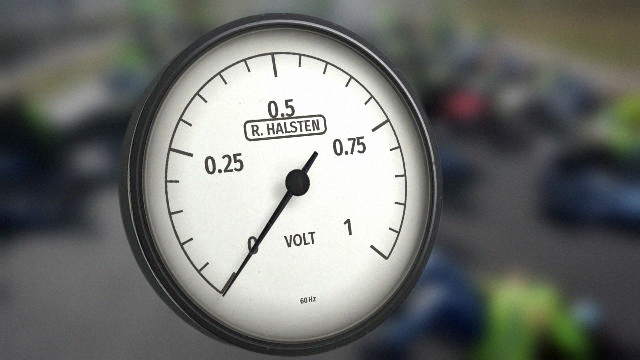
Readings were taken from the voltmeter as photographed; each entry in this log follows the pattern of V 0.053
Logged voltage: V 0
